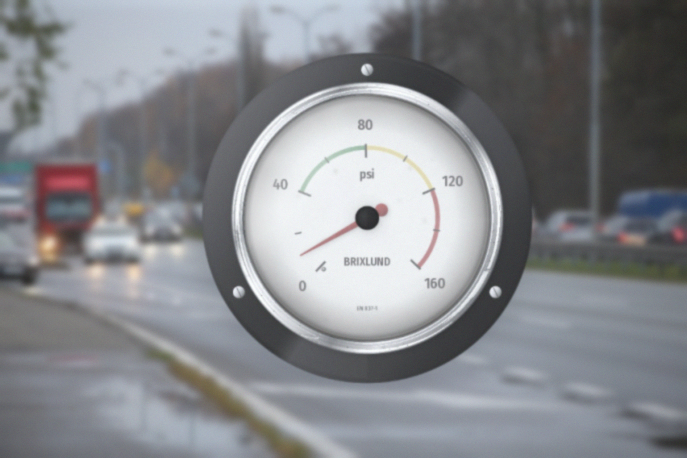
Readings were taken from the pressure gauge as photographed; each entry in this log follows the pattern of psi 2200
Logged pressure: psi 10
